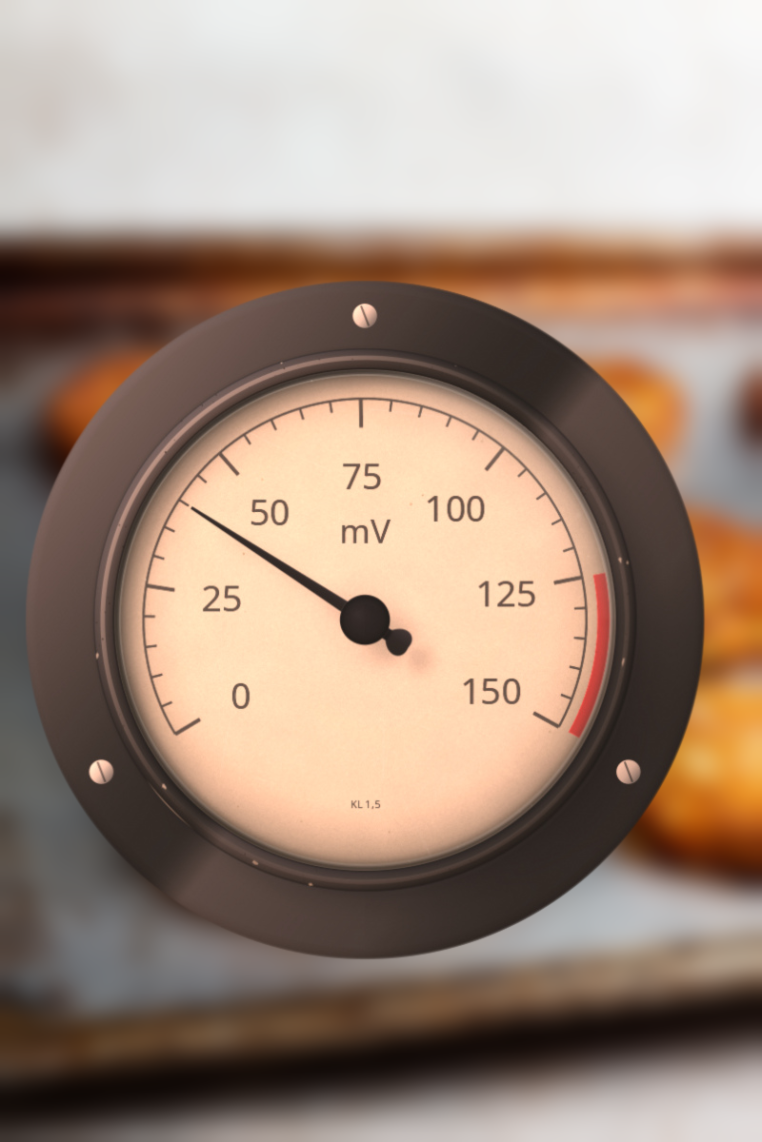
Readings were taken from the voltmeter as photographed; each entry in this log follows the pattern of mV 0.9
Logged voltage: mV 40
